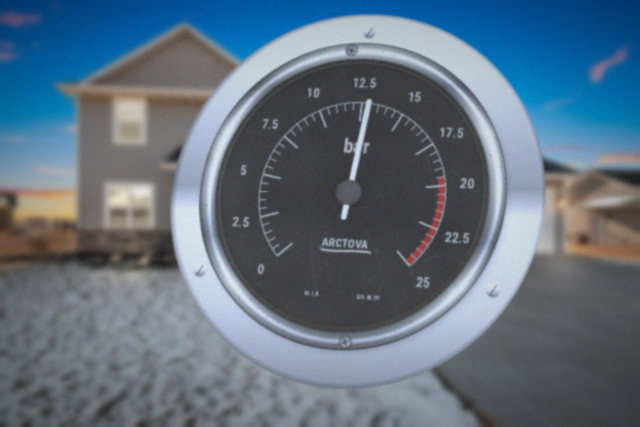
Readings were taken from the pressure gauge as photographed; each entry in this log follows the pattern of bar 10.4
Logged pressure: bar 13
